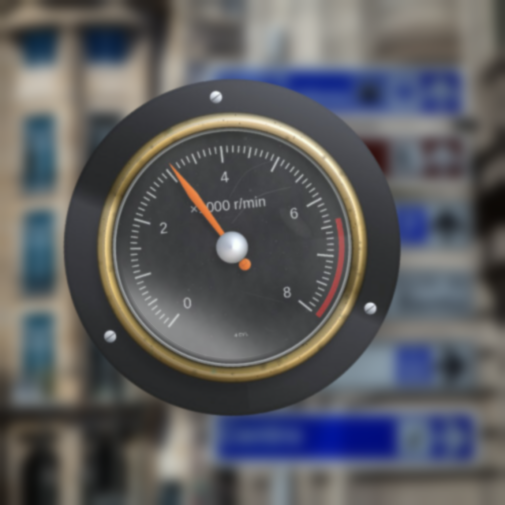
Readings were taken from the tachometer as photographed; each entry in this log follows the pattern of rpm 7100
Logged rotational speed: rpm 3100
